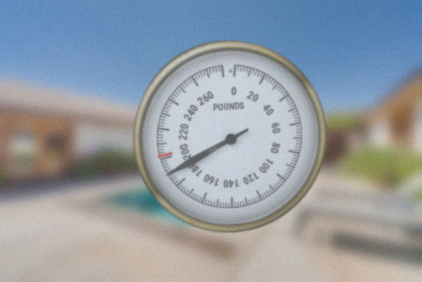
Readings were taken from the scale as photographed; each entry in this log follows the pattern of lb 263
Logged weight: lb 190
